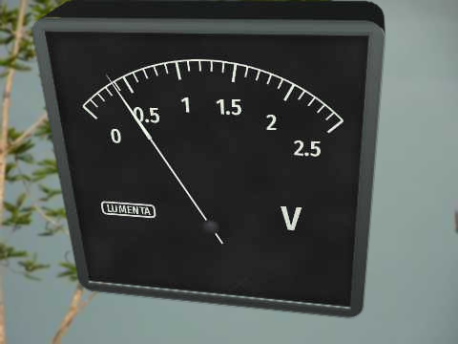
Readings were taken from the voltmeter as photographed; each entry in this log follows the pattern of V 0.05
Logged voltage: V 0.4
